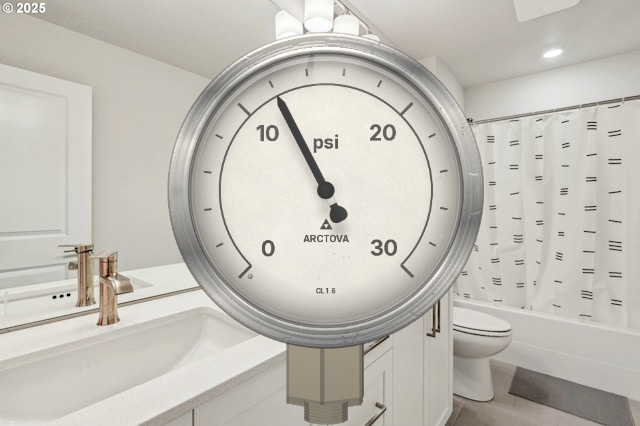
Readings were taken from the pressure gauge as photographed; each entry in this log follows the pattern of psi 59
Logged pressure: psi 12
